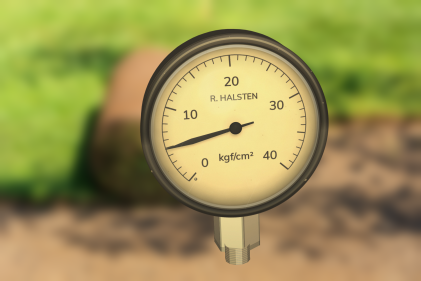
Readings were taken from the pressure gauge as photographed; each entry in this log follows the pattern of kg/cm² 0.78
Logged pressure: kg/cm² 5
